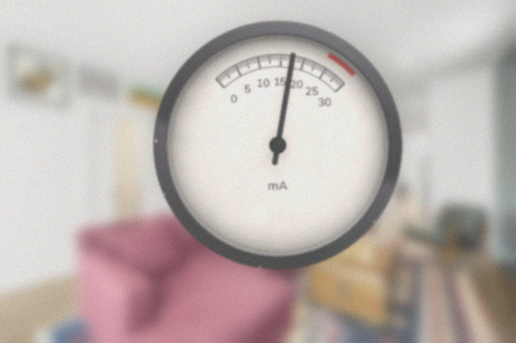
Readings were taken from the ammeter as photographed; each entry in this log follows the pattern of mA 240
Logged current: mA 17.5
